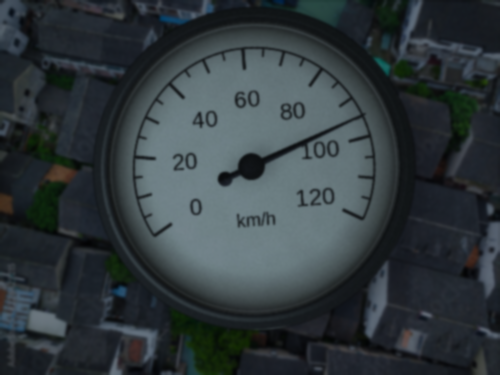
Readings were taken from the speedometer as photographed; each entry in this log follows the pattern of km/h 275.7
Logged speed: km/h 95
